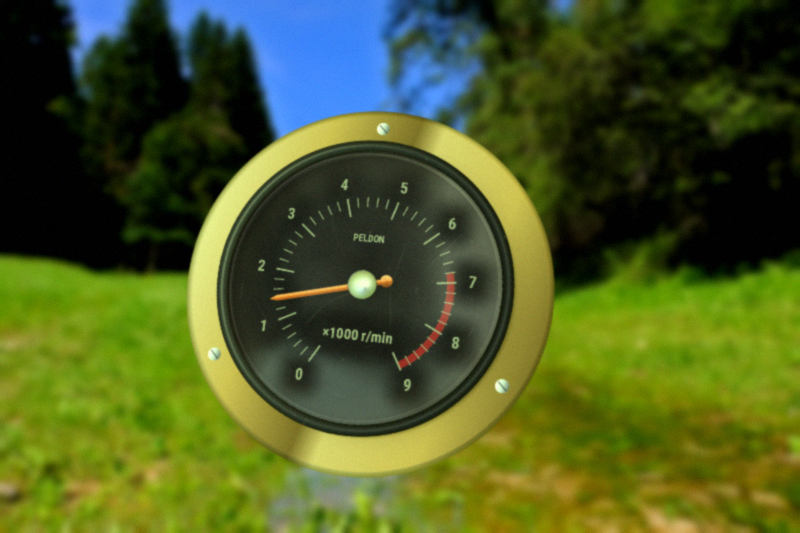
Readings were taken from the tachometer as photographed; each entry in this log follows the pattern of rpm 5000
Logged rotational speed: rpm 1400
